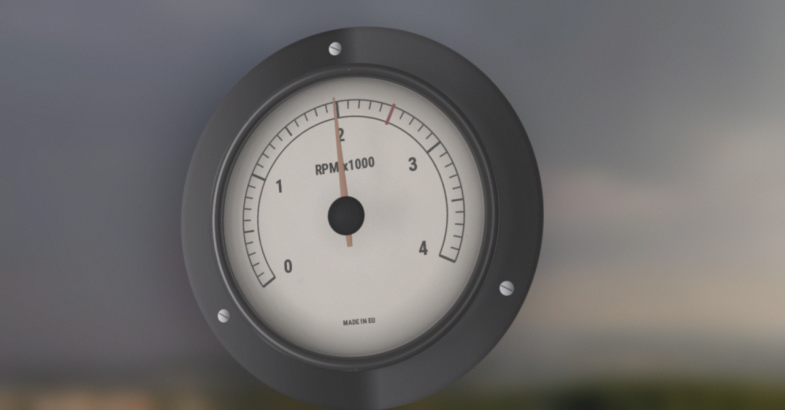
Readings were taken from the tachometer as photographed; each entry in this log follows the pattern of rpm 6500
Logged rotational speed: rpm 2000
